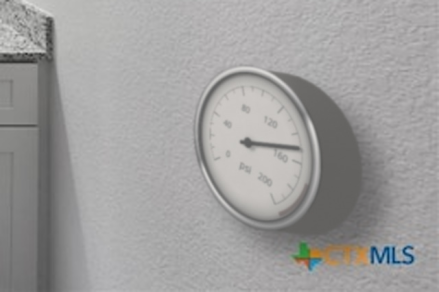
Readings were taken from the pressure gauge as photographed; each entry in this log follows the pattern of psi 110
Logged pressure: psi 150
